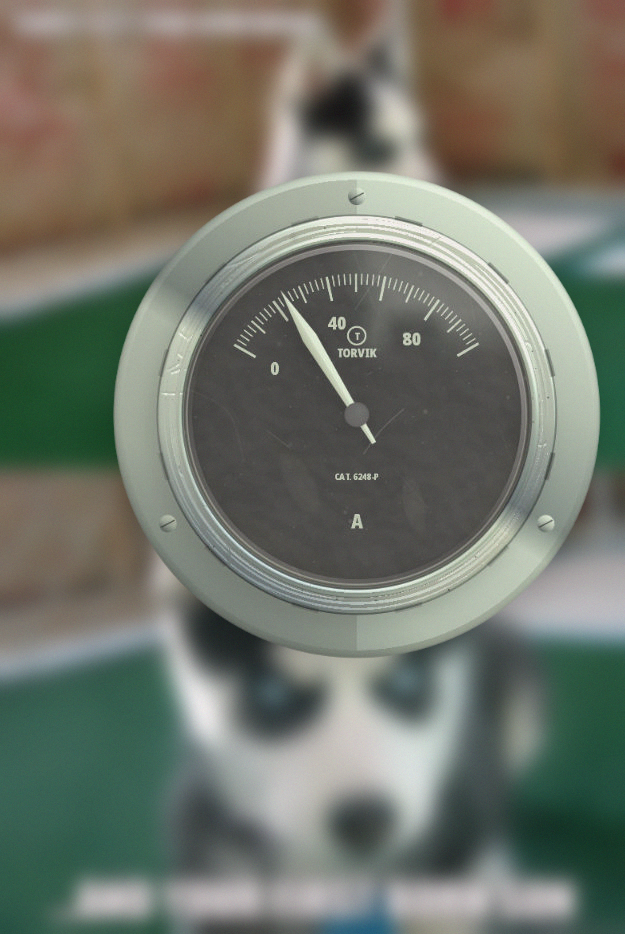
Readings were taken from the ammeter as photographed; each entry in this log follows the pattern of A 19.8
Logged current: A 24
